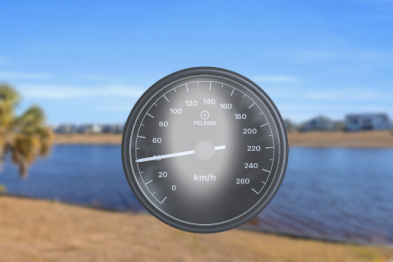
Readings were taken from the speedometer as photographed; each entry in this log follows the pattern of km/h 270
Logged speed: km/h 40
